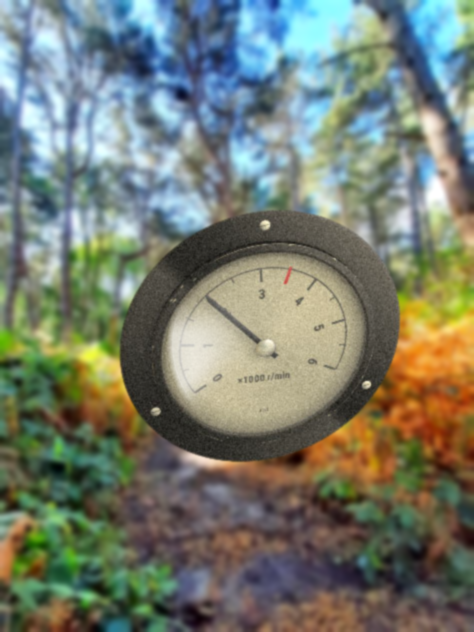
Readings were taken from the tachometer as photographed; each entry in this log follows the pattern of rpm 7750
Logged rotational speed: rpm 2000
